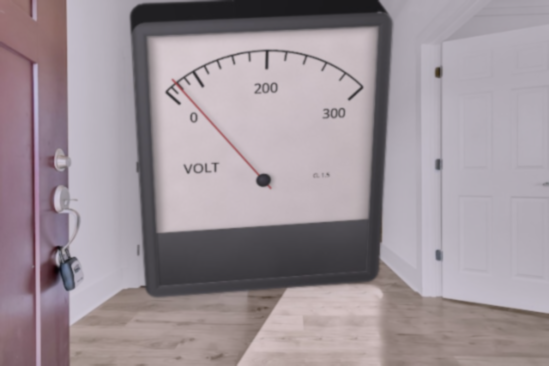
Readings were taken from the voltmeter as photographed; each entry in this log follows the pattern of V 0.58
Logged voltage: V 60
